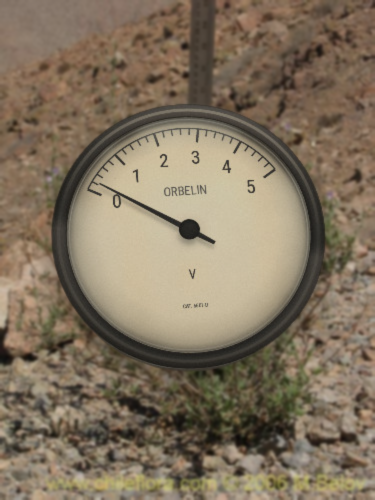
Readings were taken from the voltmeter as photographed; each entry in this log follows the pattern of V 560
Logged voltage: V 0.2
